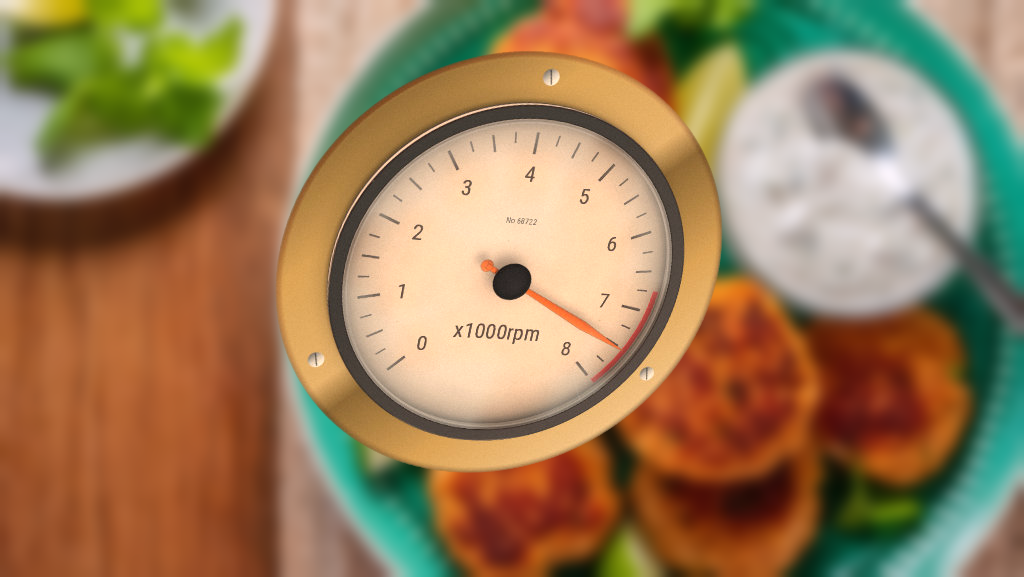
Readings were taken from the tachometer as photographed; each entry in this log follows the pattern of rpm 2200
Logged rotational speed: rpm 7500
